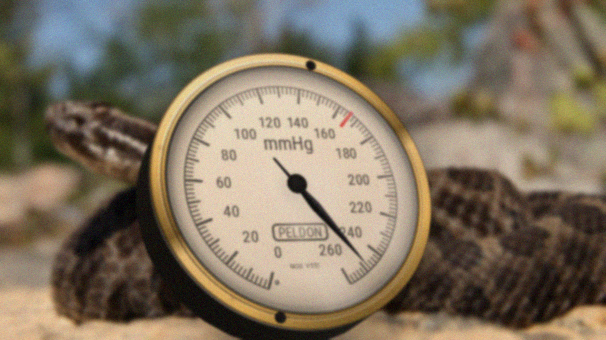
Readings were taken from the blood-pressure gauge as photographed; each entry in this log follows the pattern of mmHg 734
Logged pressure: mmHg 250
